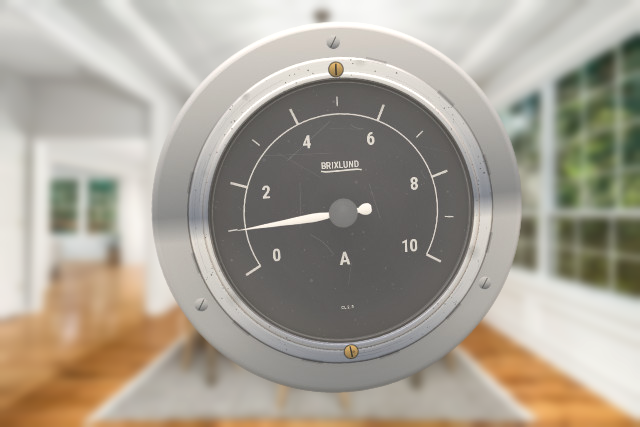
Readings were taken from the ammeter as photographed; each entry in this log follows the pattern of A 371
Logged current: A 1
